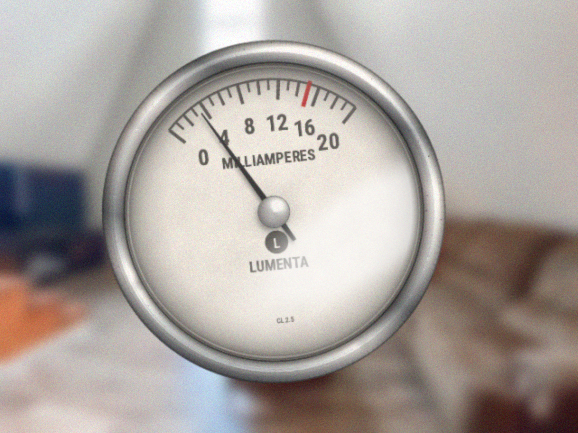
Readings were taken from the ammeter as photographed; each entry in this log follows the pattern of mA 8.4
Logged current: mA 3.5
